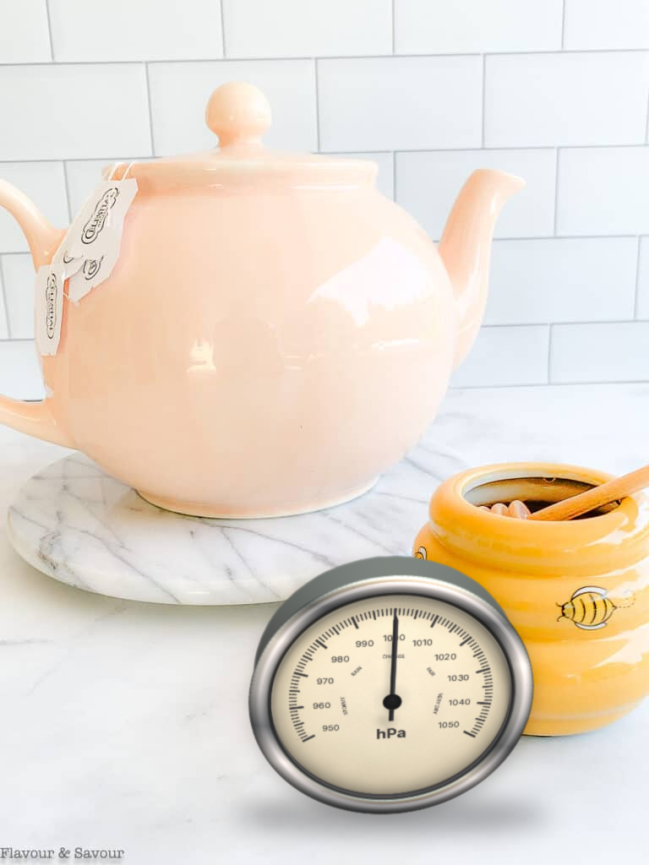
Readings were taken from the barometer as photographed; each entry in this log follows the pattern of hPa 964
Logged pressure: hPa 1000
